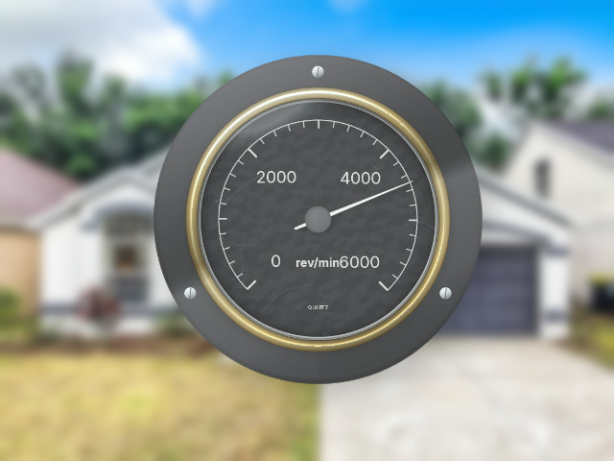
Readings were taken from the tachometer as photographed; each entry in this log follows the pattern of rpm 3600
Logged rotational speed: rpm 4500
